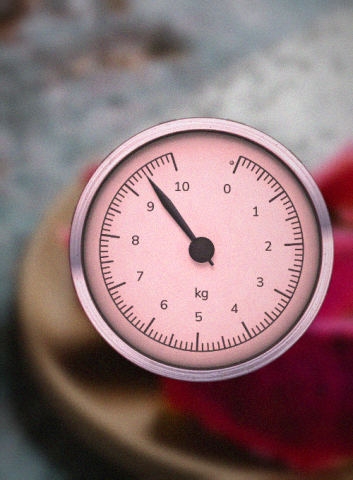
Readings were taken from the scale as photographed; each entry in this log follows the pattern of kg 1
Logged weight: kg 9.4
